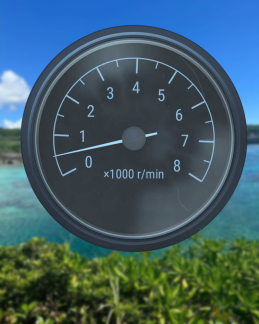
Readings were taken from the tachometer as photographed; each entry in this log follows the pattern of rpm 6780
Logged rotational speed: rpm 500
